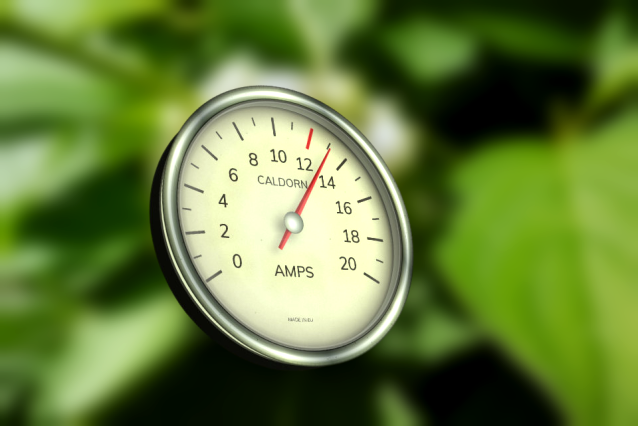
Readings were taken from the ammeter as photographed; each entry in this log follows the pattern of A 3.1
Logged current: A 13
